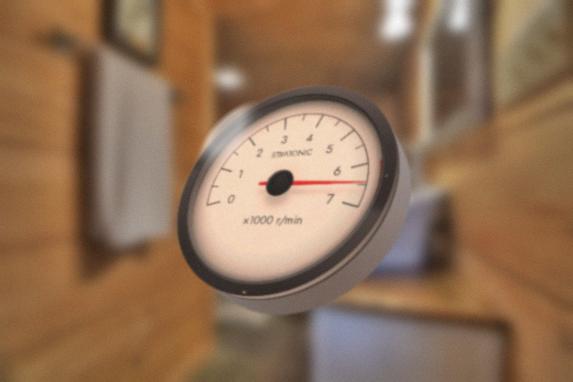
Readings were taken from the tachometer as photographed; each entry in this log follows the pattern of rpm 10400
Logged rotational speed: rpm 6500
